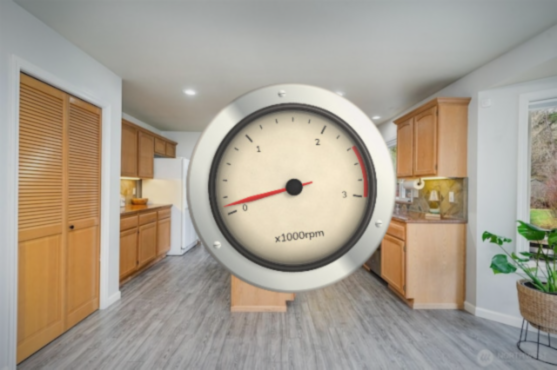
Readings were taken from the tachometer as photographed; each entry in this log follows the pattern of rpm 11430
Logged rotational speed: rpm 100
